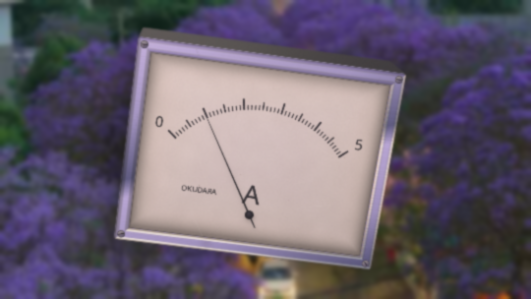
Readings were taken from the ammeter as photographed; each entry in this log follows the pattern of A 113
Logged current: A 1
